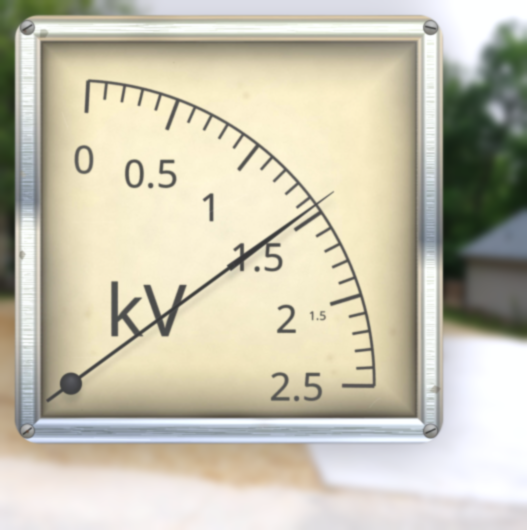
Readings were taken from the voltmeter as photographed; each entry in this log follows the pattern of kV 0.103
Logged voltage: kV 1.45
